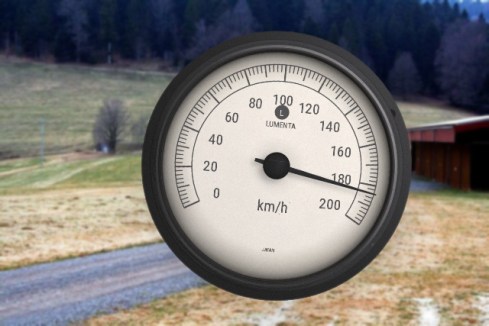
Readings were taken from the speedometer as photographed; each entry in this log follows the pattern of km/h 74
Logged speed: km/h 184
